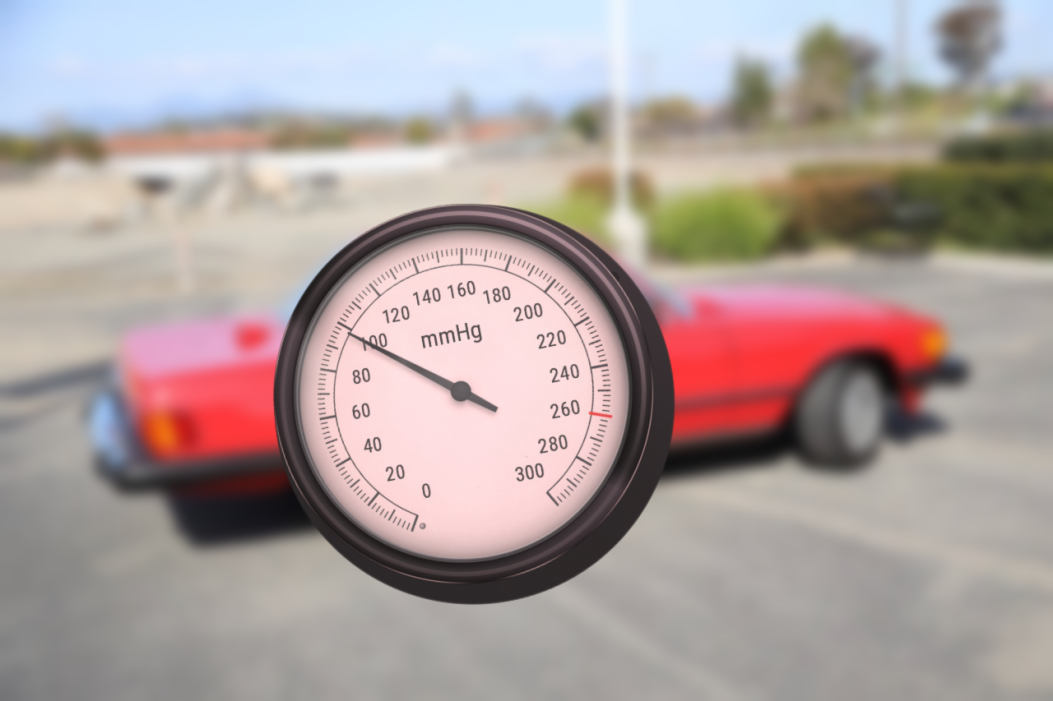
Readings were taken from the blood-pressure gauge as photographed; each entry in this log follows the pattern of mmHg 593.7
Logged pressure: mmHg 98
